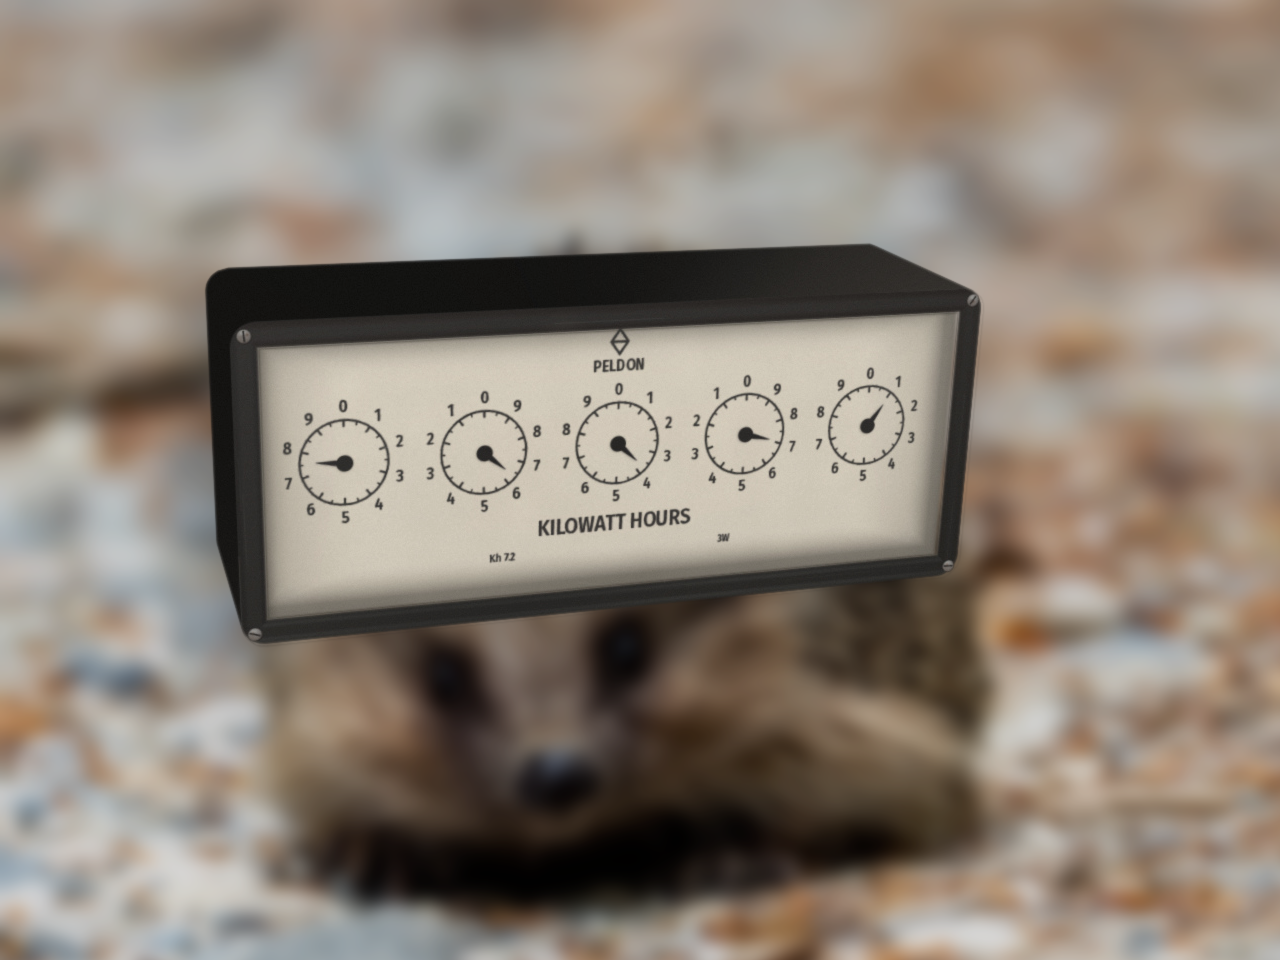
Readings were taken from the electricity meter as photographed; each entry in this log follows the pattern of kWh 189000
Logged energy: kWh 76371
